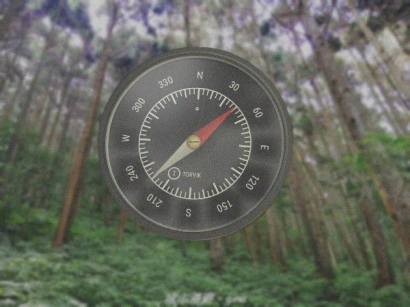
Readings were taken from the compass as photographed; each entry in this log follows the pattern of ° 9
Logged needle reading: ° 45
